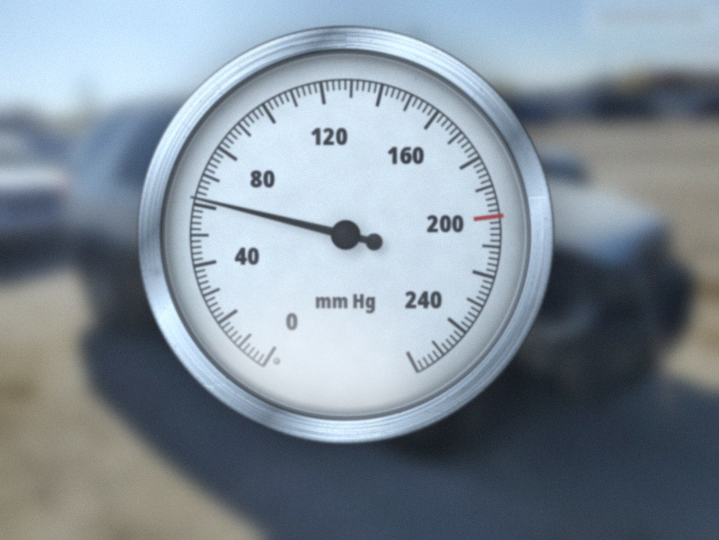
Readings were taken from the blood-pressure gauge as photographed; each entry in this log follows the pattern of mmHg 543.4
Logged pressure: mmHg 62
